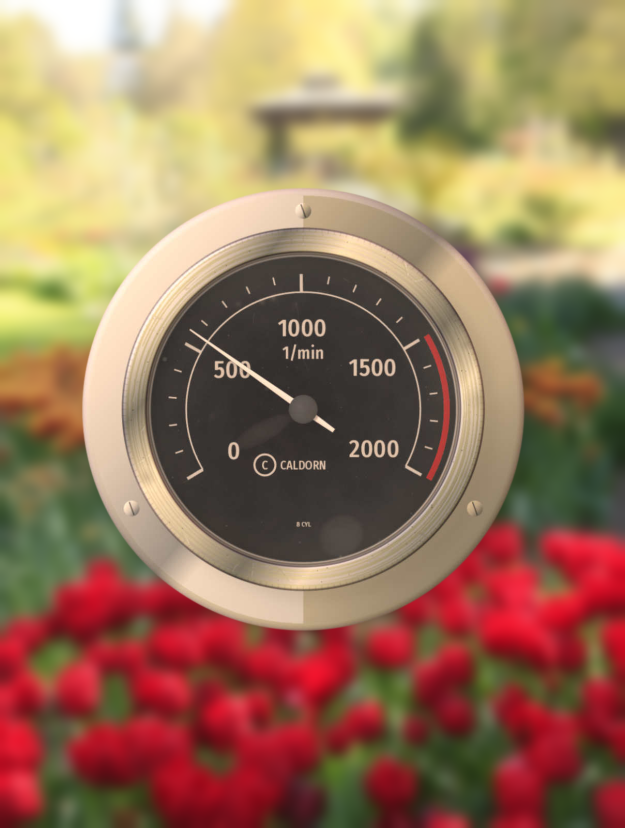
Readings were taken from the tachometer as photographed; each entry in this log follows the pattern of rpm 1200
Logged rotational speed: rpm 550
